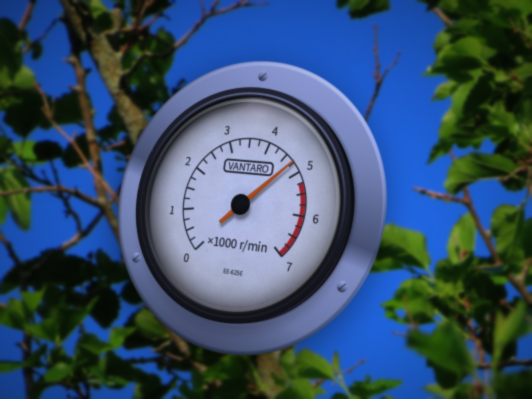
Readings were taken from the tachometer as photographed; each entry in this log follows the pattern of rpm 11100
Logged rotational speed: rpm 4750
